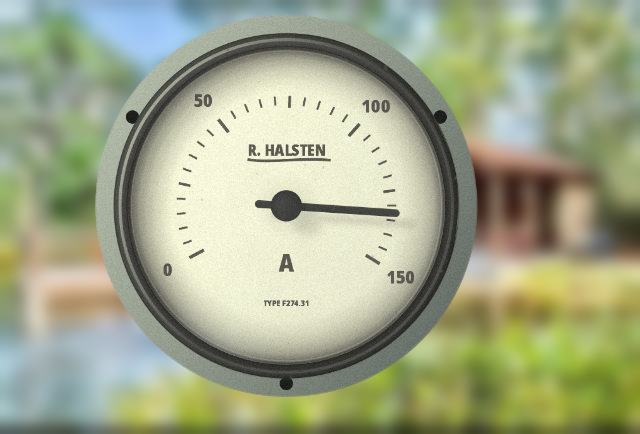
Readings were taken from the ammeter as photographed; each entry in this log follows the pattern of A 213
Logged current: A 132.5
